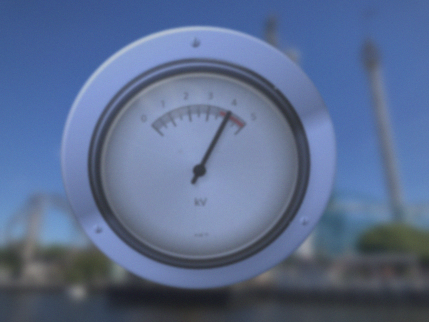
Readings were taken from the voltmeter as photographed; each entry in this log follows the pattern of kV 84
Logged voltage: kV 4
